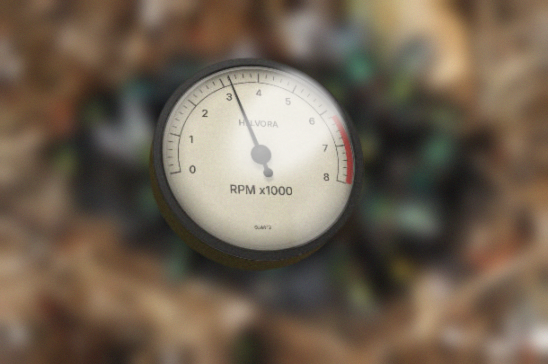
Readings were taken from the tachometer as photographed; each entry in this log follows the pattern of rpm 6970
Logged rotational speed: rpm 3200
